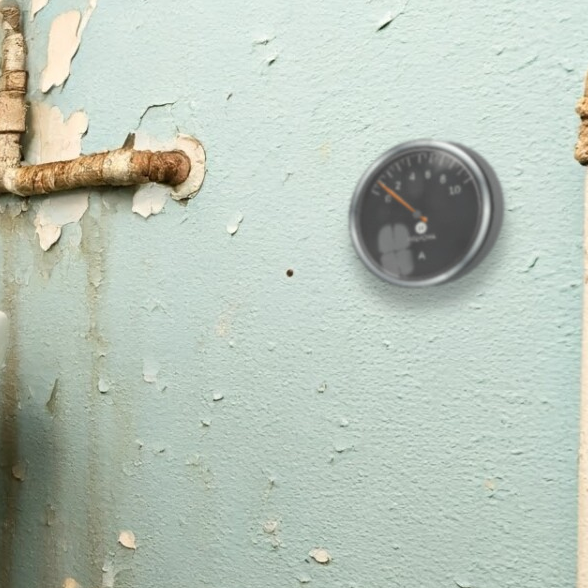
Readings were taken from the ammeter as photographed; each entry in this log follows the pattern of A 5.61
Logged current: A 1
